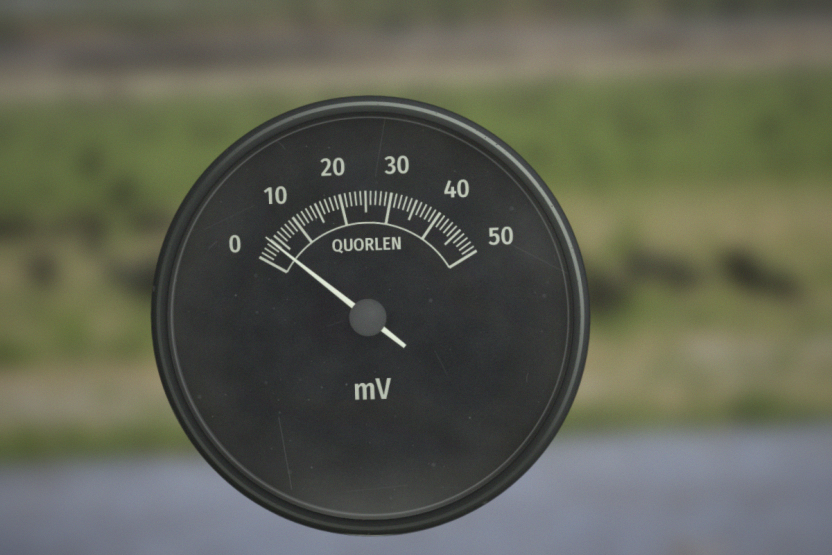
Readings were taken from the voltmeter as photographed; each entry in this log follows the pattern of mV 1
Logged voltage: mV 4
